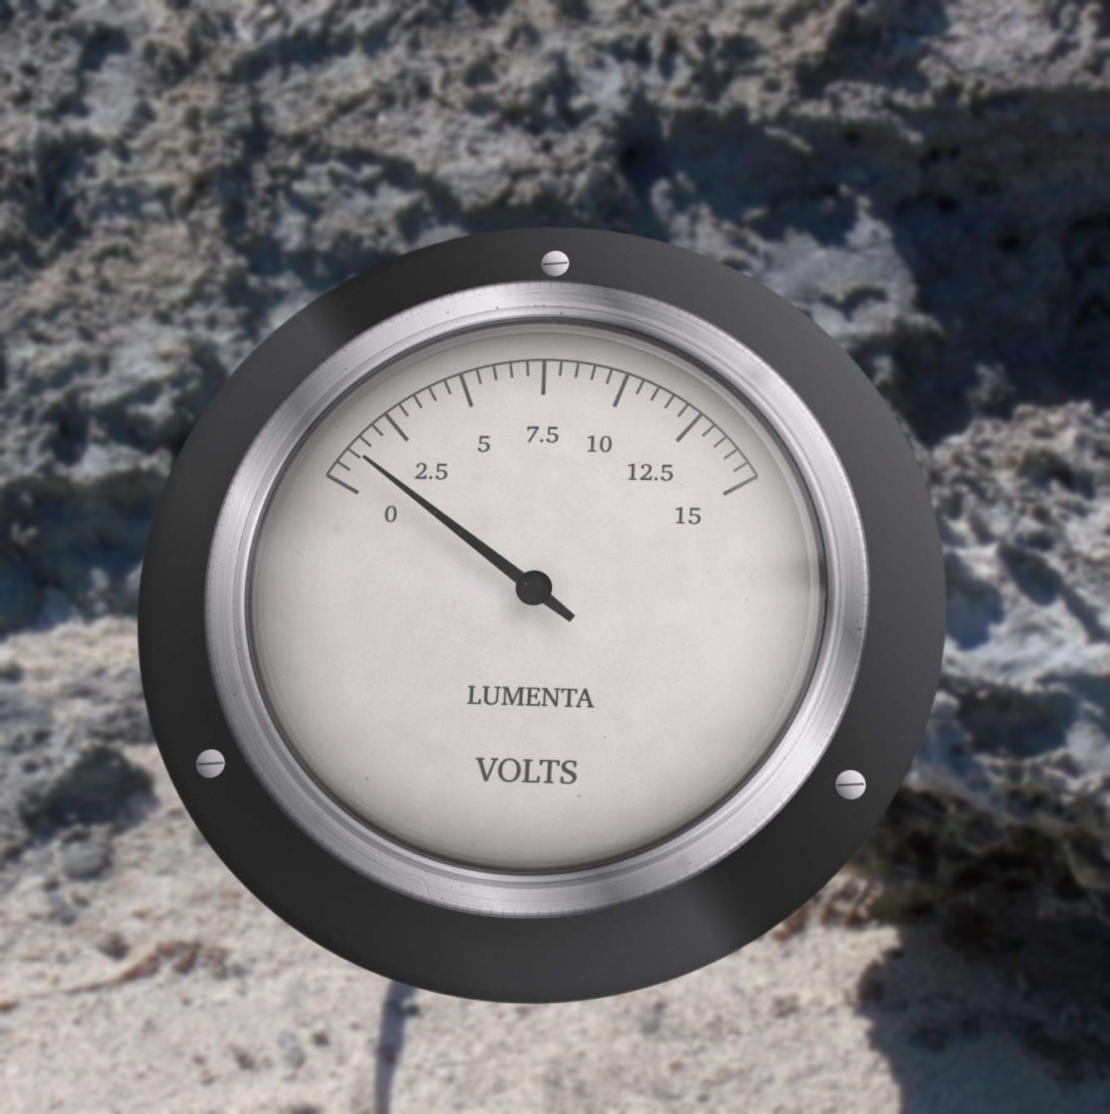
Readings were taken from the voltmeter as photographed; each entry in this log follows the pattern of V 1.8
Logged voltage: V 1
